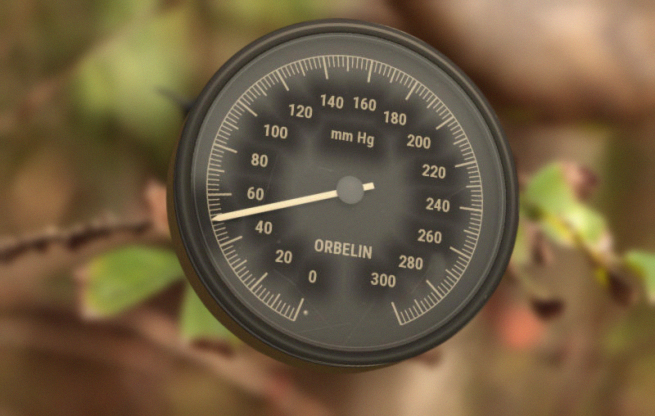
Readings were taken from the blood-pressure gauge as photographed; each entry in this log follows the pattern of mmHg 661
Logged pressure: mmHg 50
